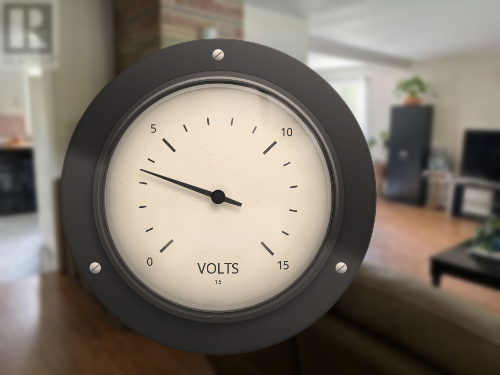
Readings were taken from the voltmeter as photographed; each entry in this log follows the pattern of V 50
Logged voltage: V 3.5
